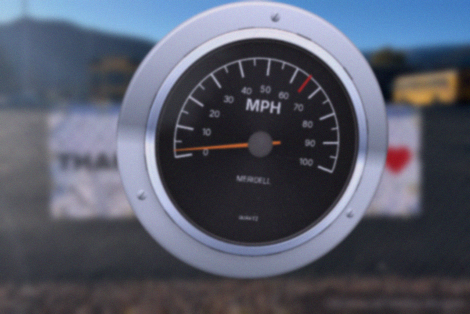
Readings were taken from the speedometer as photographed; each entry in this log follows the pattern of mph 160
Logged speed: mph 2.5
